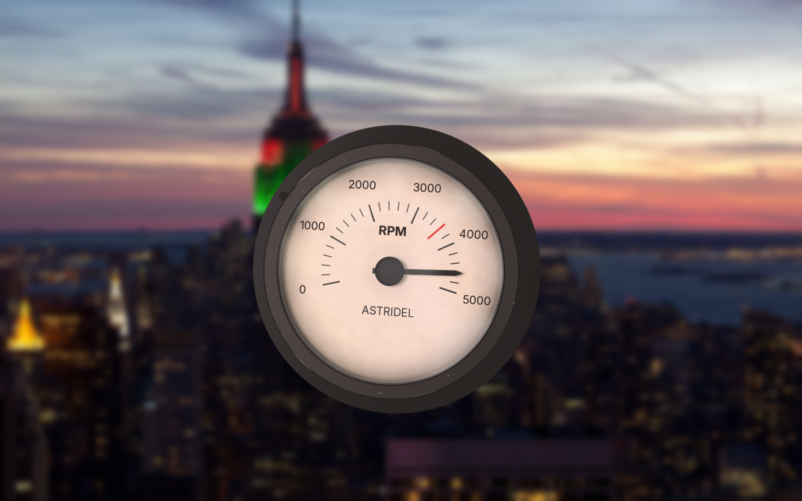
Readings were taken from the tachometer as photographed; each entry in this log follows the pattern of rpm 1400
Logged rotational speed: rpm 4600
